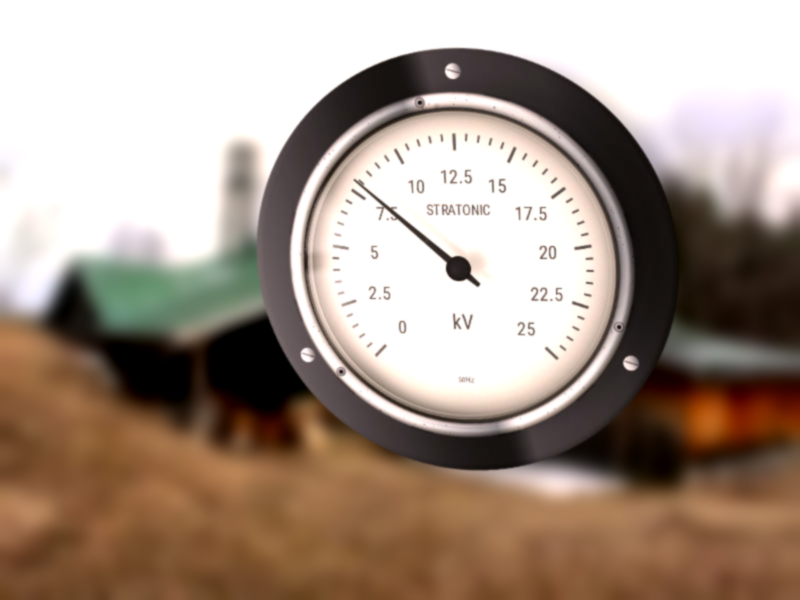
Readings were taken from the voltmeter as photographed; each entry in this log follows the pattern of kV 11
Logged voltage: kV 8
